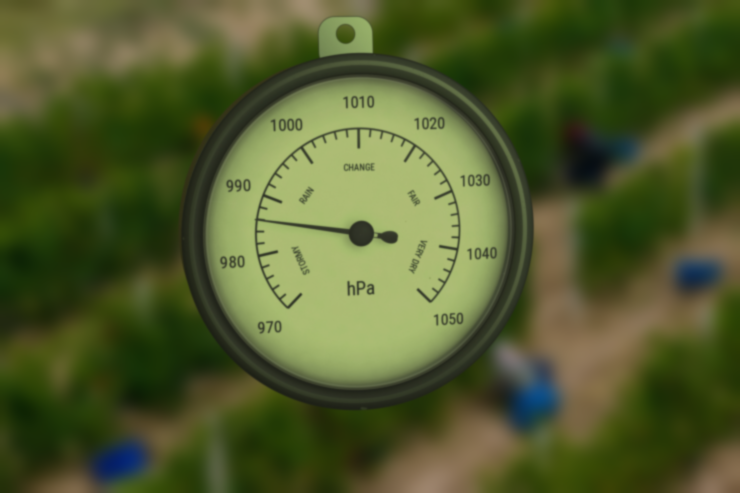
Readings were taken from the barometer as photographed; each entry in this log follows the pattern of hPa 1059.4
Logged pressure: hPa 986
